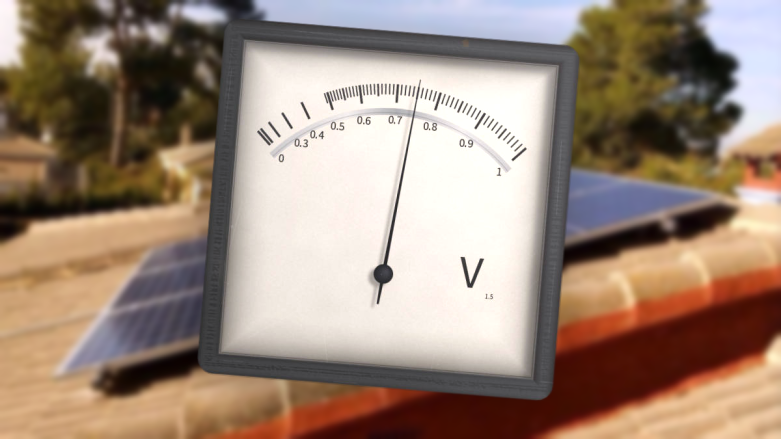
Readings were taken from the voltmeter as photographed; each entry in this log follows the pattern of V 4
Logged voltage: V 0.75
